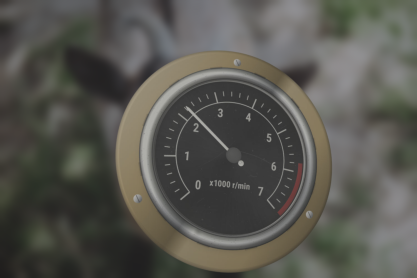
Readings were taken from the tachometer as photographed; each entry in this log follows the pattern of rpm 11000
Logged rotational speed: rpm 2200
